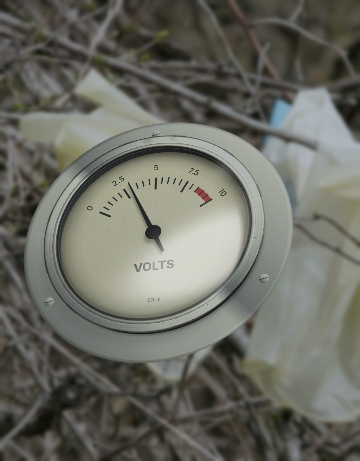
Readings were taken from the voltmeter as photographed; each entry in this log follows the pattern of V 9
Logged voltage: V 3
